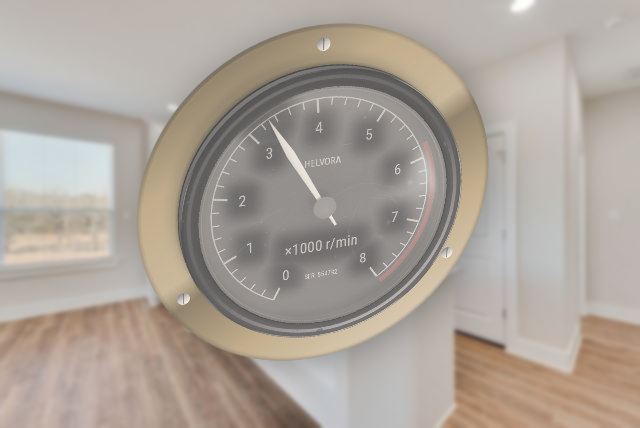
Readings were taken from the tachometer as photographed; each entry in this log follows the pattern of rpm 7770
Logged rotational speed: rpm 3300
